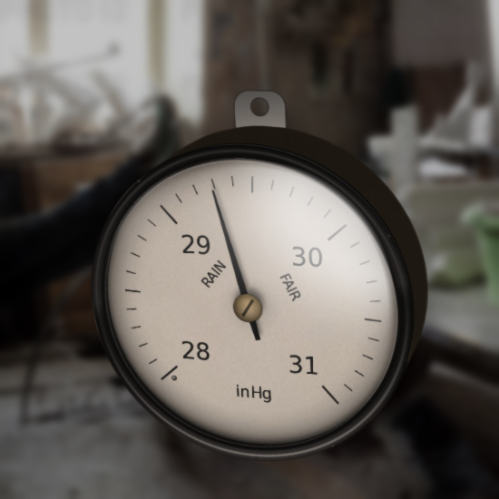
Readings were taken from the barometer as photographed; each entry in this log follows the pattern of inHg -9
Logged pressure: inHg 29.3
